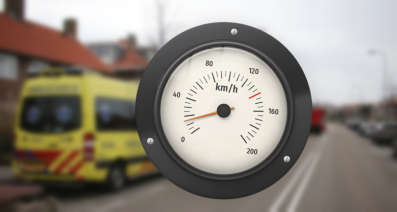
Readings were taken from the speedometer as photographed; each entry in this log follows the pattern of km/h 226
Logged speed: km/h 15
